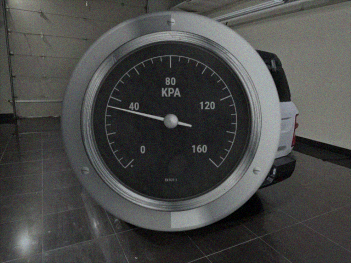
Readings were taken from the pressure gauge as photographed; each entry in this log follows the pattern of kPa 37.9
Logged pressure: kPa 35
